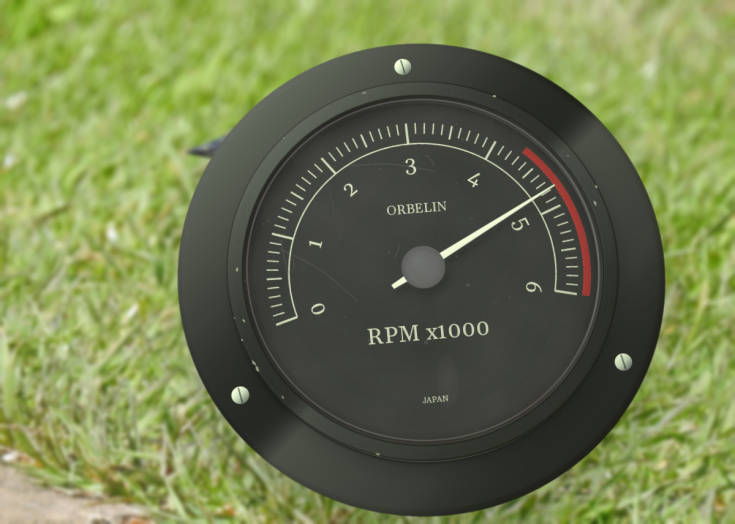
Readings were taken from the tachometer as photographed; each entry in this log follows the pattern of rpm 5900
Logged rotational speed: rpm 4800
